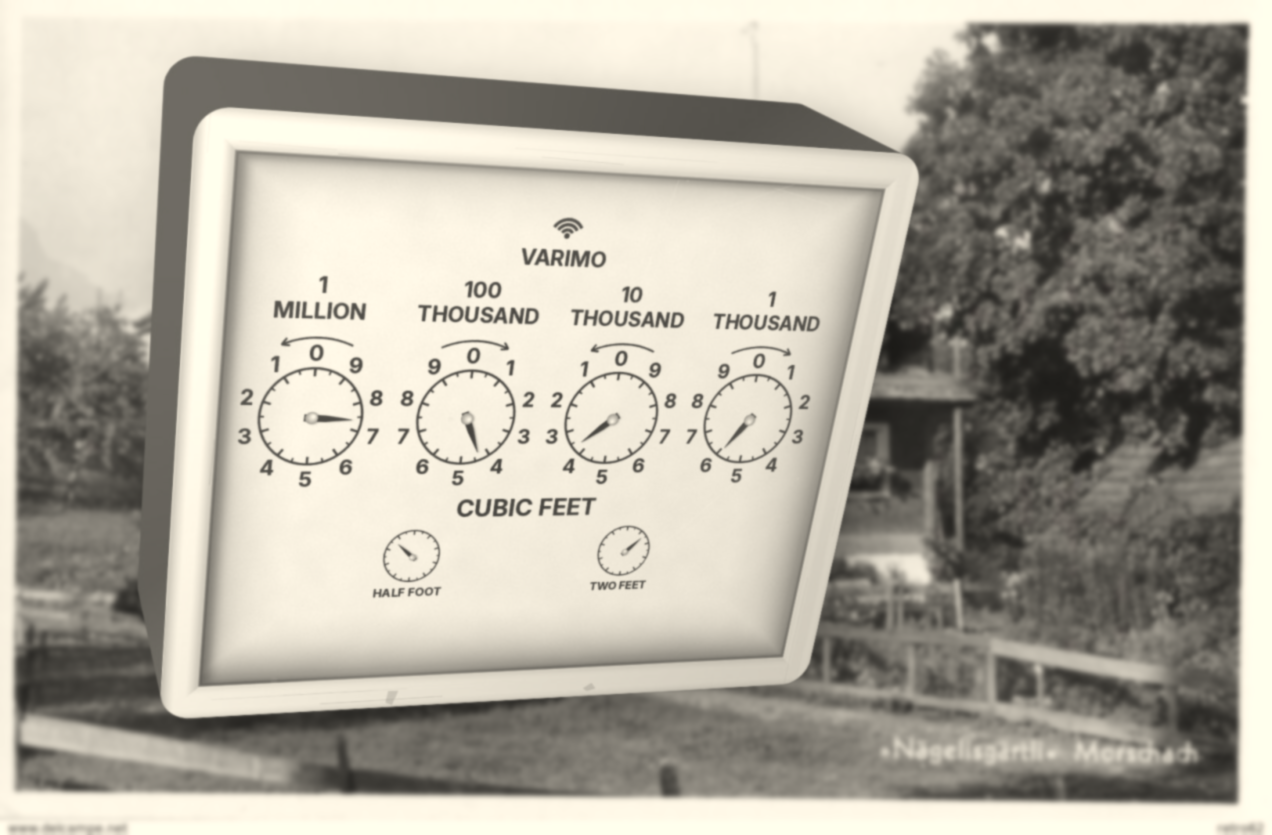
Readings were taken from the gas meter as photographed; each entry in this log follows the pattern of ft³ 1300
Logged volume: ft³ 743600
